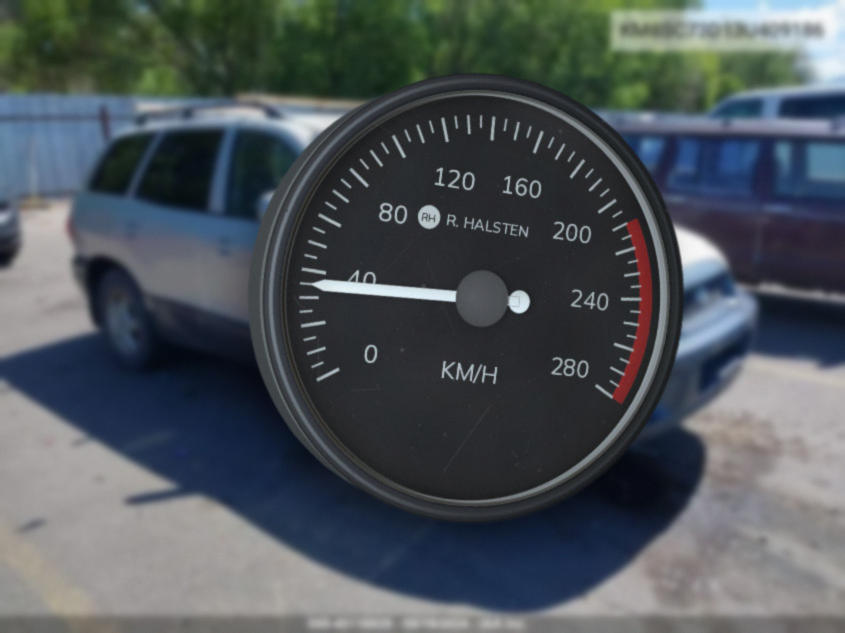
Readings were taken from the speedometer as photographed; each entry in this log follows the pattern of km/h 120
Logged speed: km/h 35
